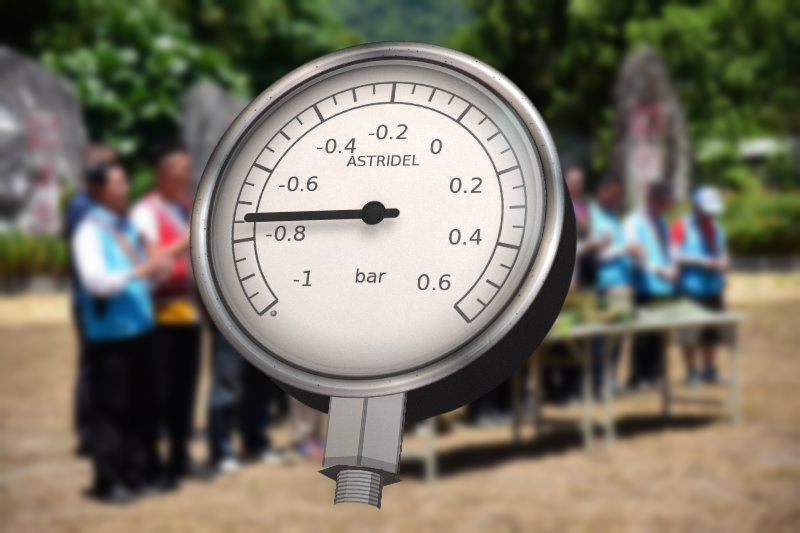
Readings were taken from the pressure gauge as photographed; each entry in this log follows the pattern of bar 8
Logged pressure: bar -0.75
